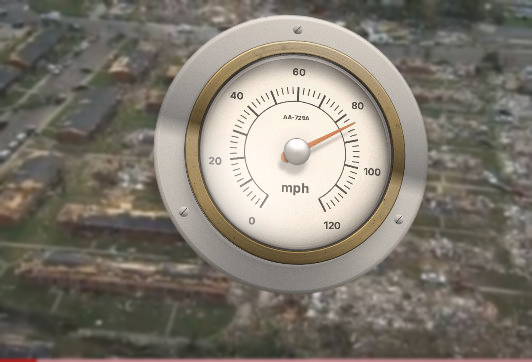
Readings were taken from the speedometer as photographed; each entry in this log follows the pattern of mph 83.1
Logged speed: mph 84
